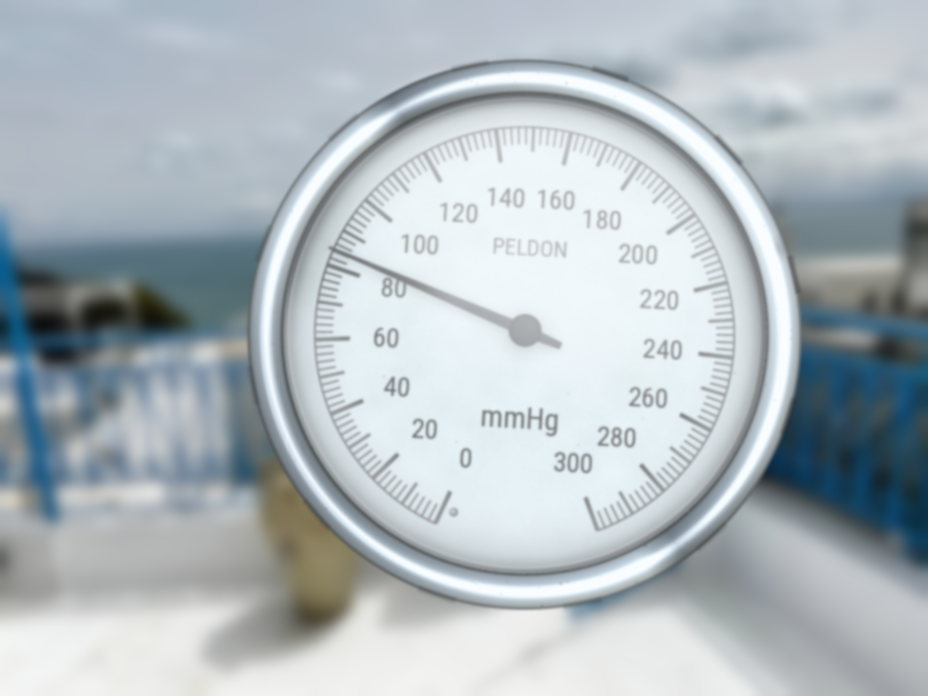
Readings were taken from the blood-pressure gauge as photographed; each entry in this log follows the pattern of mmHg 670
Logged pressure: mmHg 84
